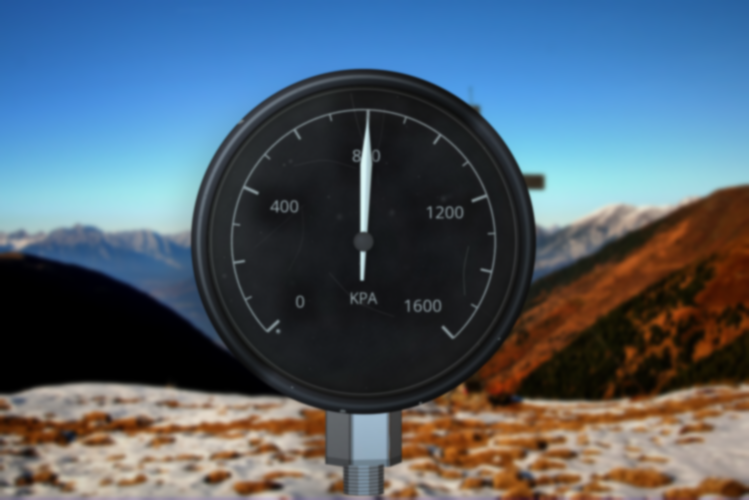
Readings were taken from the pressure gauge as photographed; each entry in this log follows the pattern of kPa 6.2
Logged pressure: kPa 800
